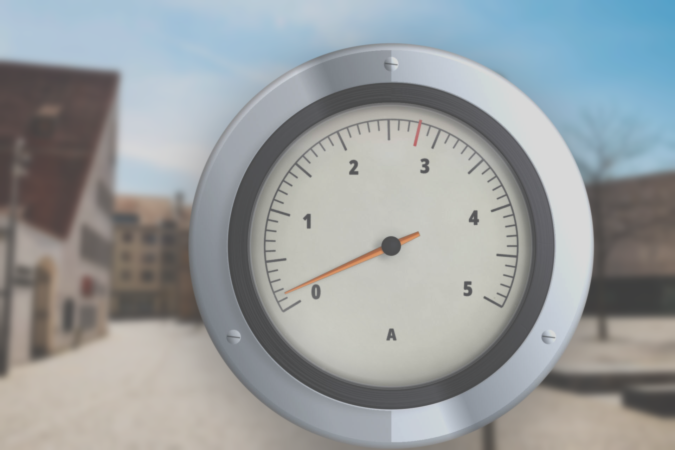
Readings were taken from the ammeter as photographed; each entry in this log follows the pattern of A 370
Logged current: A 0.15
